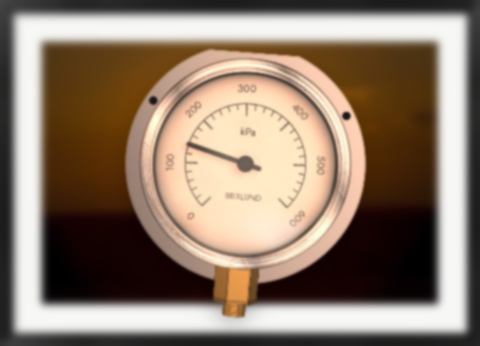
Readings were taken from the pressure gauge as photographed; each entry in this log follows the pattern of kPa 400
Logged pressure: kPa 140
